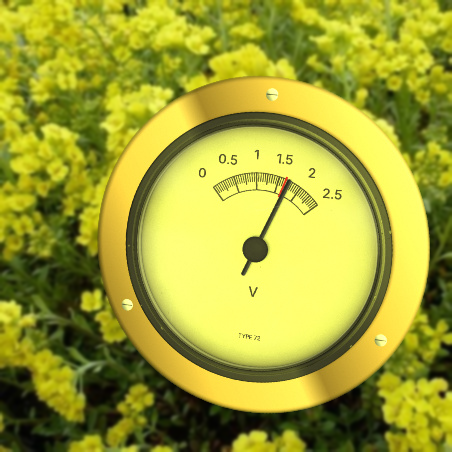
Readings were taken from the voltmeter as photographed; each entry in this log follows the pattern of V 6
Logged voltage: V 1.75
